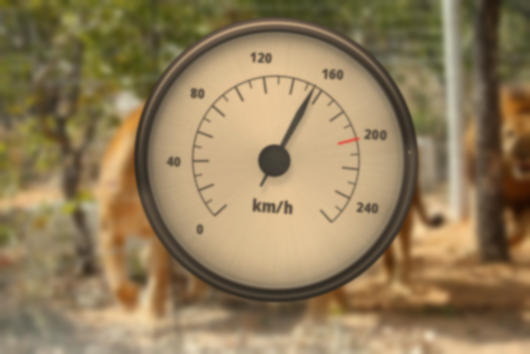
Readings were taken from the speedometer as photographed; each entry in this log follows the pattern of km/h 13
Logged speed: km/h 155
